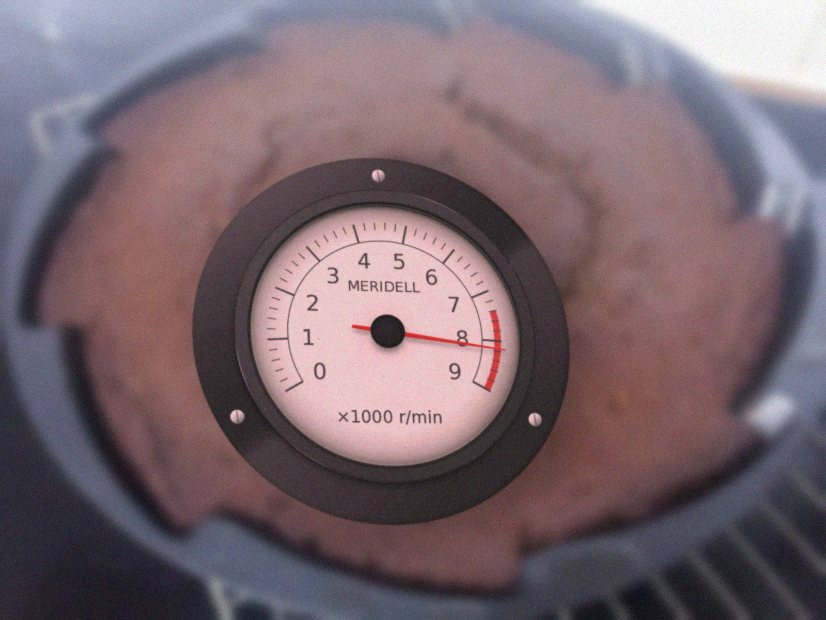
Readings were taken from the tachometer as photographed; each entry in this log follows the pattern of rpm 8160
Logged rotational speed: rpm 8200
